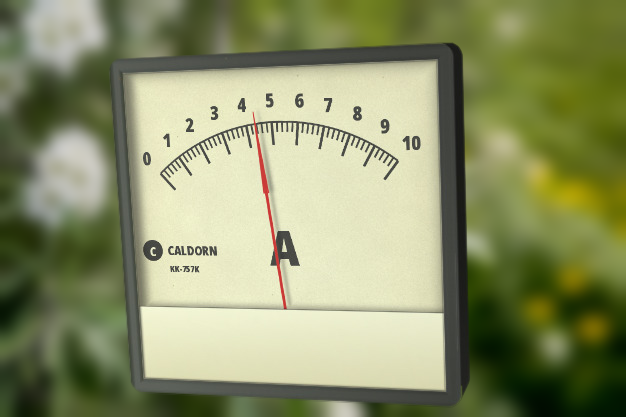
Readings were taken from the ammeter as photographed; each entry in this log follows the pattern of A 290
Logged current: A 4.4
